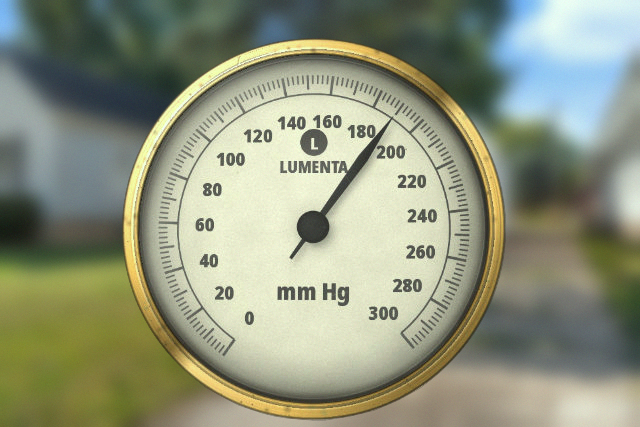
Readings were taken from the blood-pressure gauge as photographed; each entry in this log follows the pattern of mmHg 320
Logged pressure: mmHg 190
